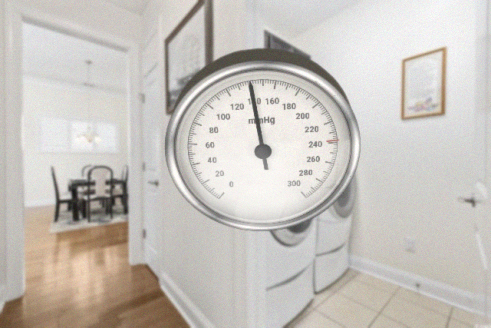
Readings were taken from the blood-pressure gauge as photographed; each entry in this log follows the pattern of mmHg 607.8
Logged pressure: mmHg 140
